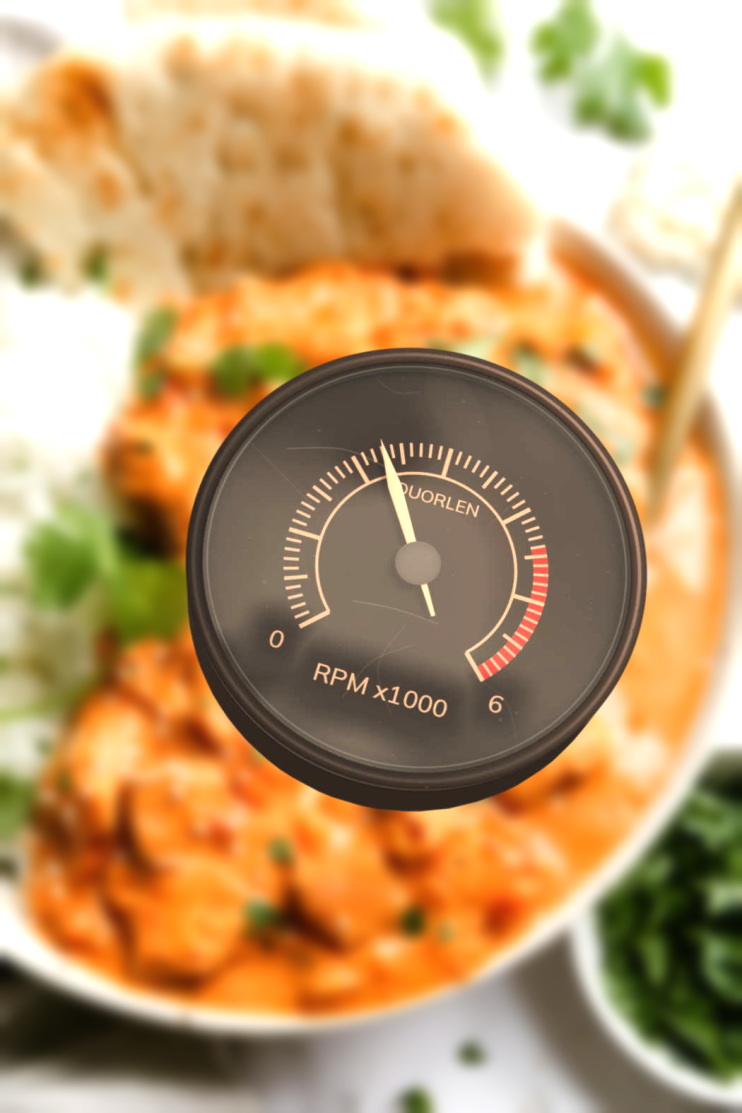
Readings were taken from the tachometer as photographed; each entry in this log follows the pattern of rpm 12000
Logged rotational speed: rpm 2300
